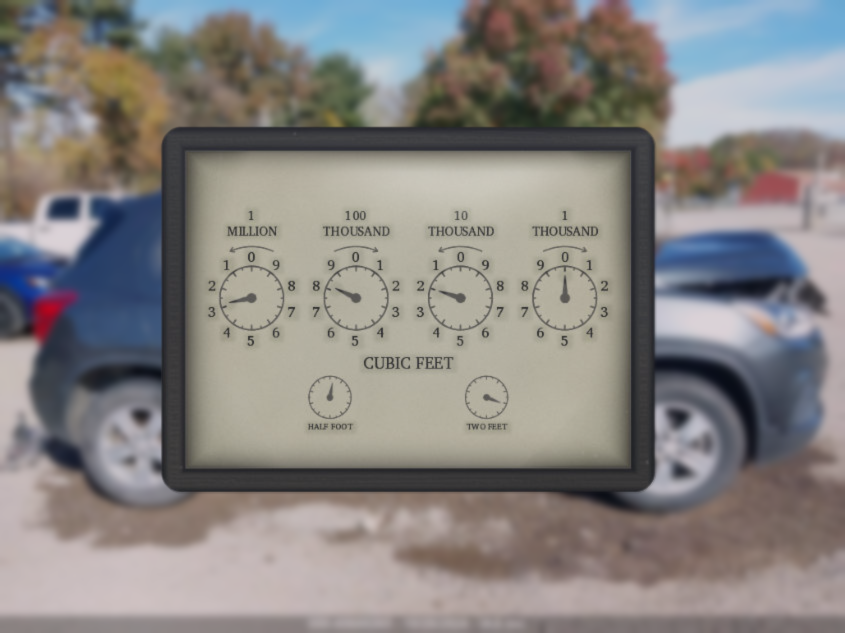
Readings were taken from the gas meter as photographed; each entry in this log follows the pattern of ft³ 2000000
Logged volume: ft³ 282000
